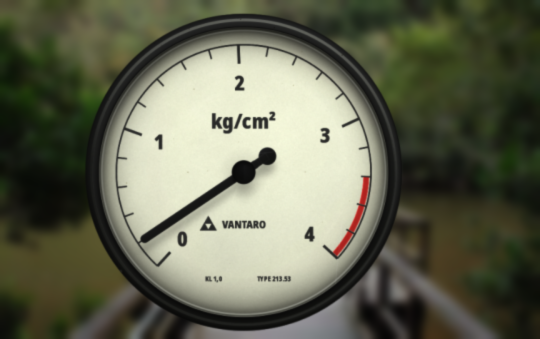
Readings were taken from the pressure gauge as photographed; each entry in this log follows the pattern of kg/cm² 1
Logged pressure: kg/cm² 0.2
